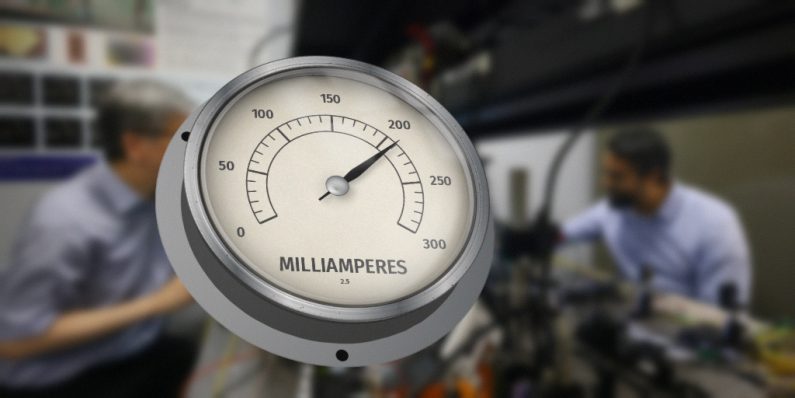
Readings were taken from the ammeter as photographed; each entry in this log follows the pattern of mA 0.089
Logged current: mA 210
